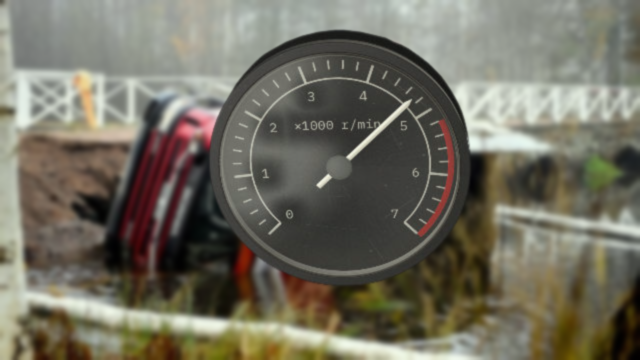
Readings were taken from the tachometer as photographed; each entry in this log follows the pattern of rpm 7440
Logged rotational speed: rpm 4700
